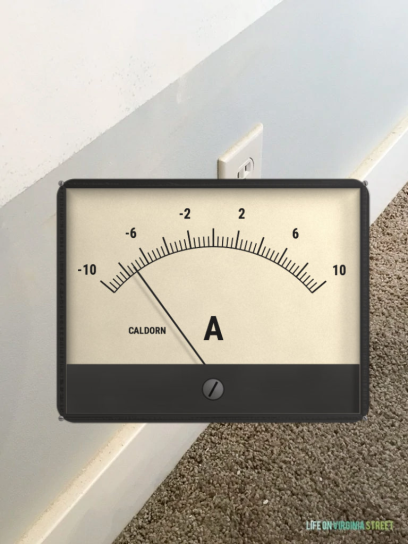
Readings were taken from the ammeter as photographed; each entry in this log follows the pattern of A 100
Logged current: A -7.2
